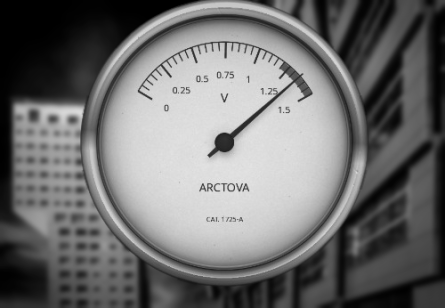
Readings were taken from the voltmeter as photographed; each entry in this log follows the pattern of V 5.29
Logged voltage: V 1.35
